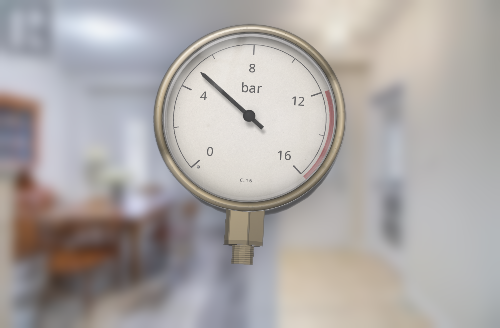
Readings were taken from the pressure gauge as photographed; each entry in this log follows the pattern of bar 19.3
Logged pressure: bar 5
